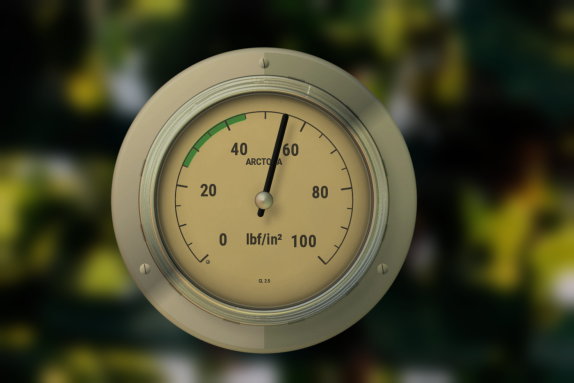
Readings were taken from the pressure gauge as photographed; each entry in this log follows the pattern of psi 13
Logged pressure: psi 55
